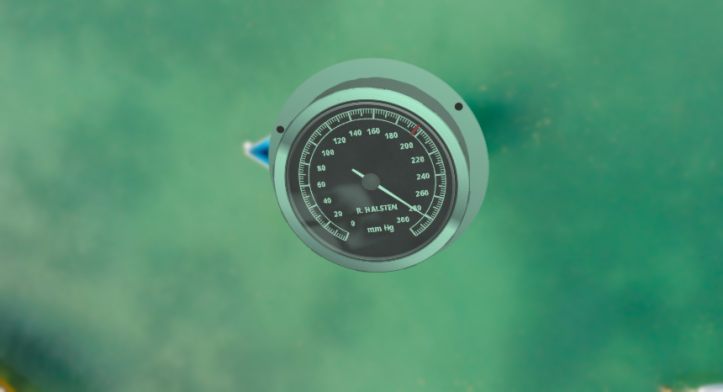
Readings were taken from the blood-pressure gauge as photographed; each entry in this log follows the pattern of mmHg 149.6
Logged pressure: mmHg 280
